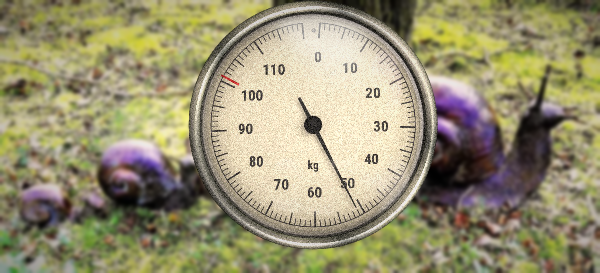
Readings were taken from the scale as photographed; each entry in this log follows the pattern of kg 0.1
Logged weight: kg 51
